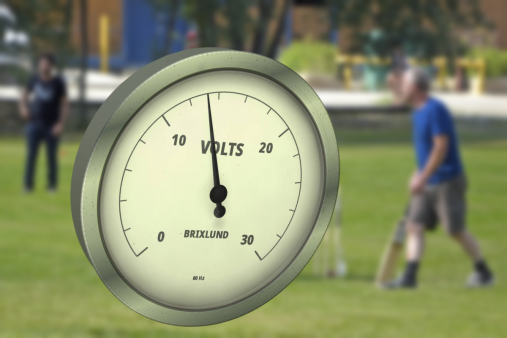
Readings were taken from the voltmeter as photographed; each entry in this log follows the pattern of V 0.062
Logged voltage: V 13
